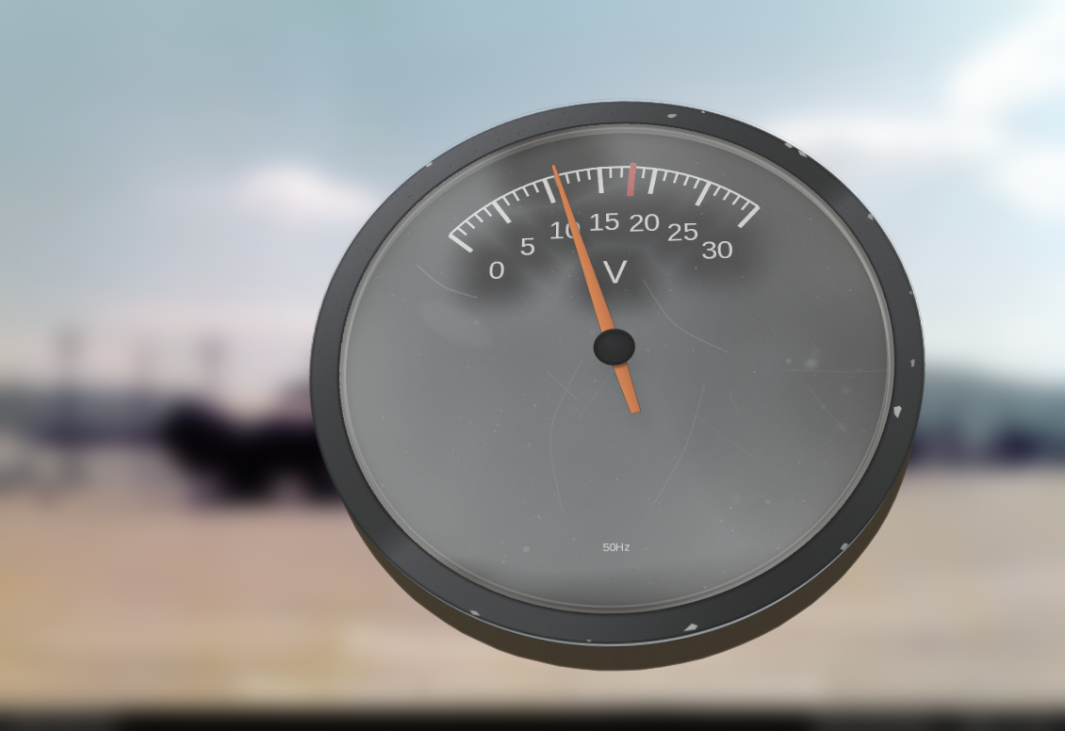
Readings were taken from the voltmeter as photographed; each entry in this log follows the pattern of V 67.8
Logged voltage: V 11
